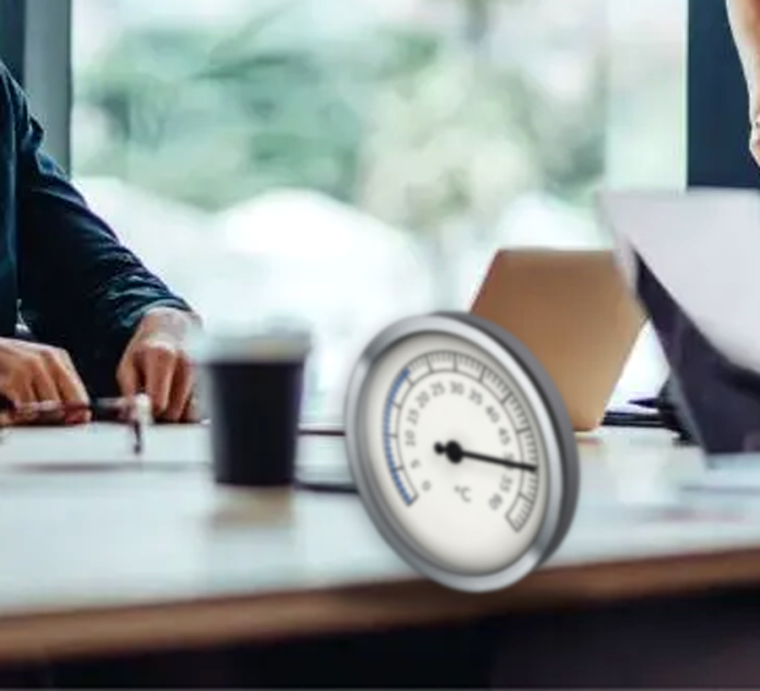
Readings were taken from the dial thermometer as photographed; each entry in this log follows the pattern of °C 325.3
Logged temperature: °C 50
